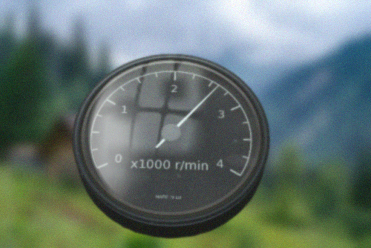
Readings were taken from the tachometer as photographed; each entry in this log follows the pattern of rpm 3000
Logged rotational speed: rpm 2625
